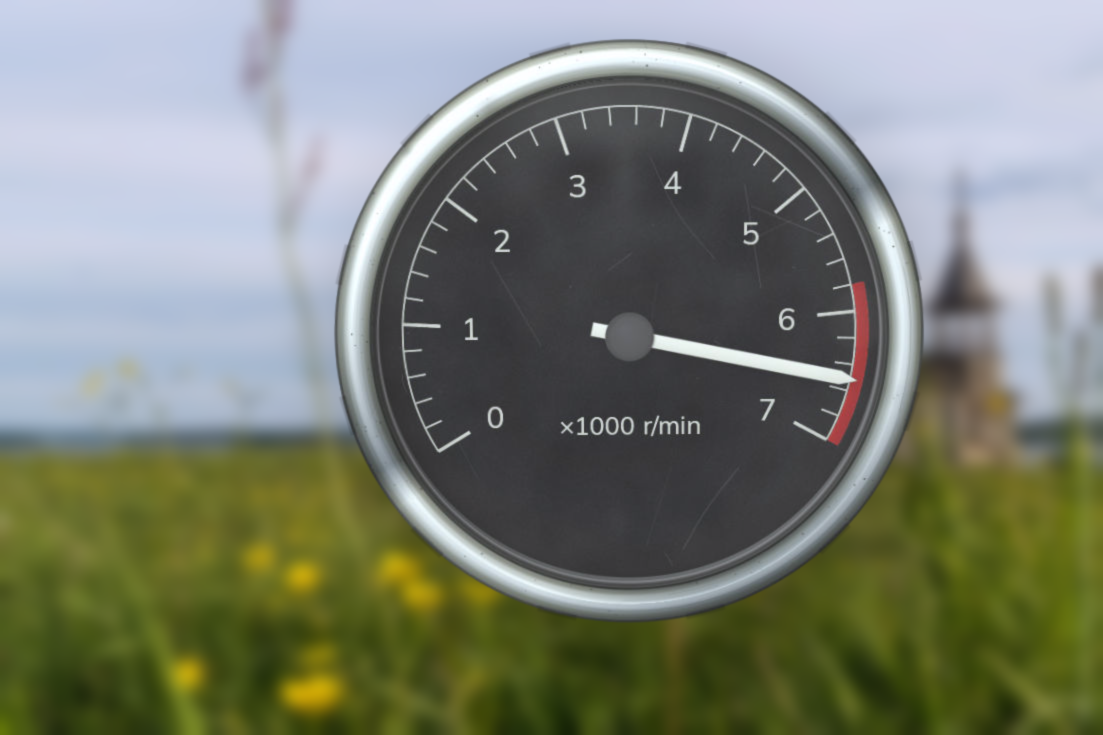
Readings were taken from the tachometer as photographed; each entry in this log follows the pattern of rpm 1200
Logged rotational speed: rpm 6500
